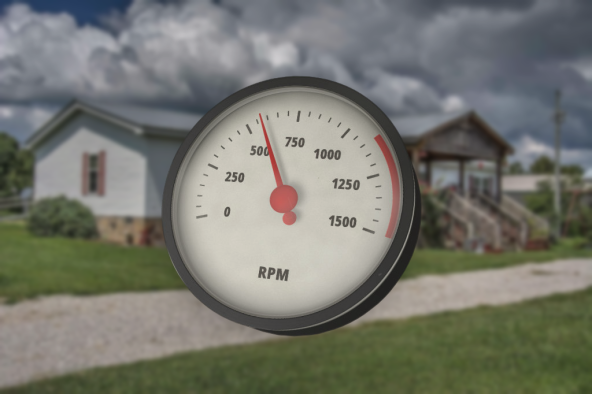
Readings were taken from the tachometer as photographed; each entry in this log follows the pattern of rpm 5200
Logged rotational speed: rpm 575
